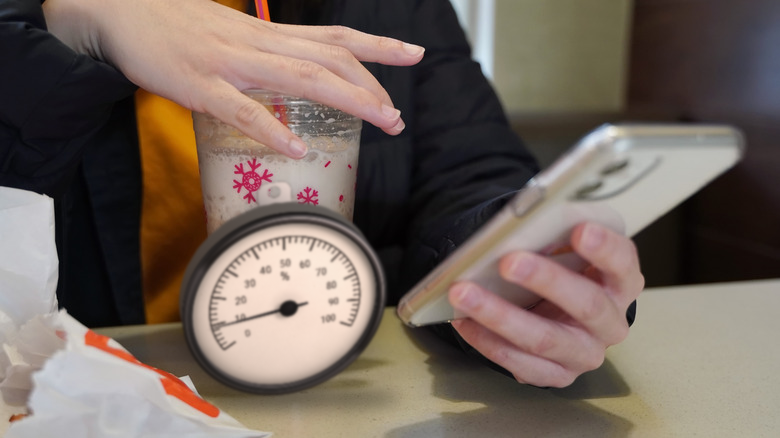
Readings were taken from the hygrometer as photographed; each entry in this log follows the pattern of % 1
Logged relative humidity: % 10
